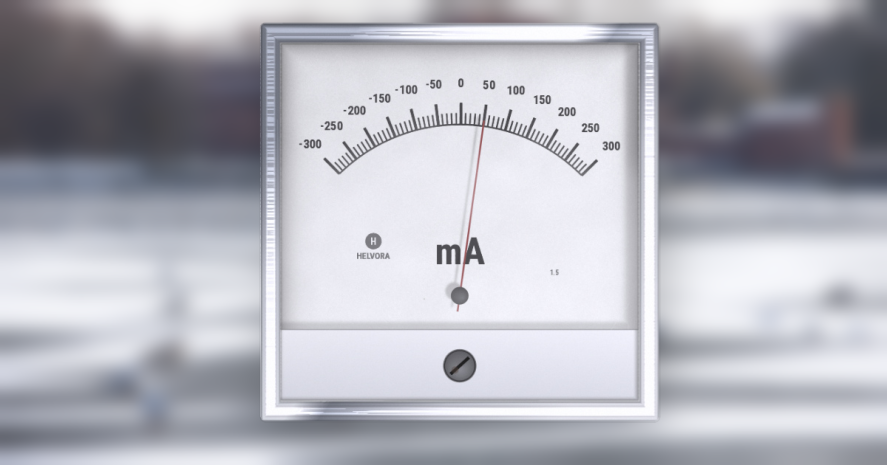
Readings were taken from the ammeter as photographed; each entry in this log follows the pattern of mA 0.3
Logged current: mA 50
